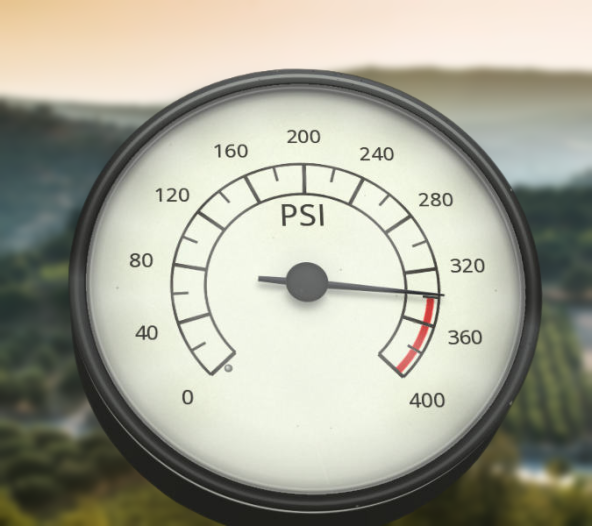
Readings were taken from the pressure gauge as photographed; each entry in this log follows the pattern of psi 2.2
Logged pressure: psi 340
